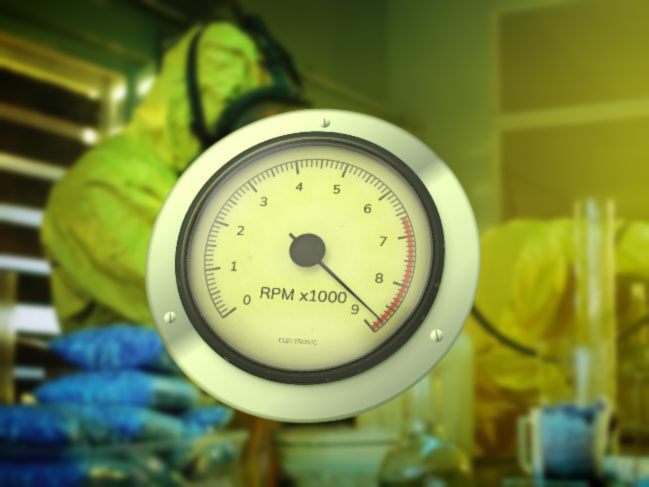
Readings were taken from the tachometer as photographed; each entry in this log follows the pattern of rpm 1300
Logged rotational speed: rpm 8800
